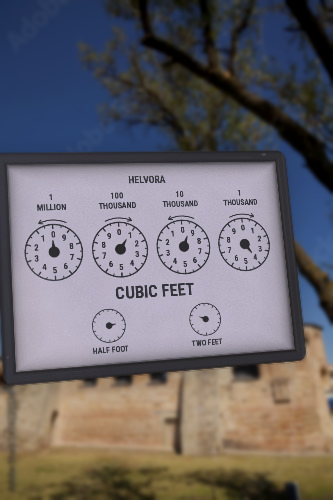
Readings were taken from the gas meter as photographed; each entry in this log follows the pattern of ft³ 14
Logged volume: ft³ 9400
